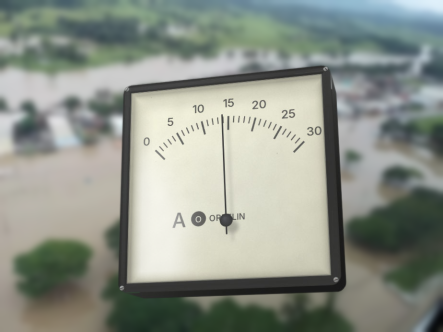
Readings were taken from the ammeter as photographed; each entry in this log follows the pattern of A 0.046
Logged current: A 14
